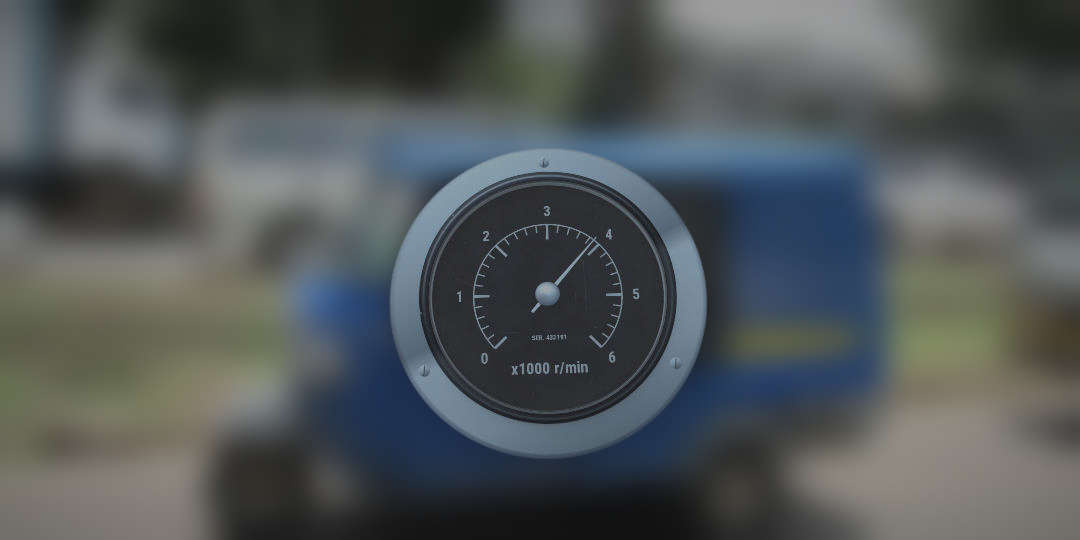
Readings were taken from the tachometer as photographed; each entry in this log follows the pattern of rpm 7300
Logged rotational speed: rpm 3900
